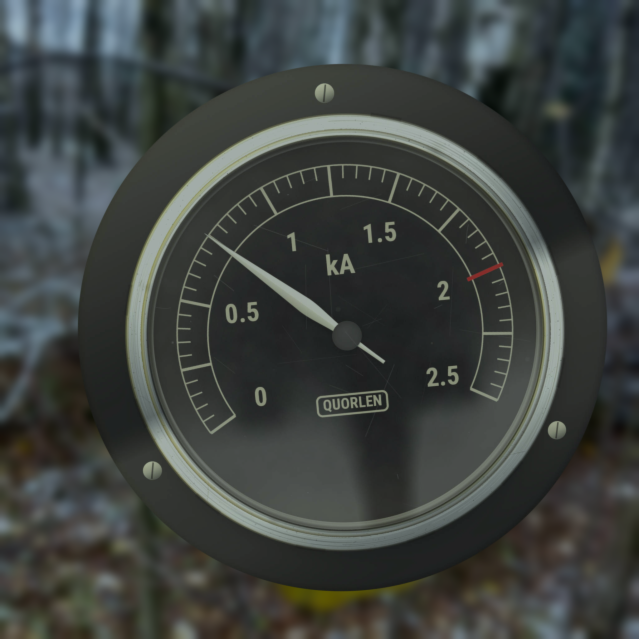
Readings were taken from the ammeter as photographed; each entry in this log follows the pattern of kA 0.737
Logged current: kA 0.75
